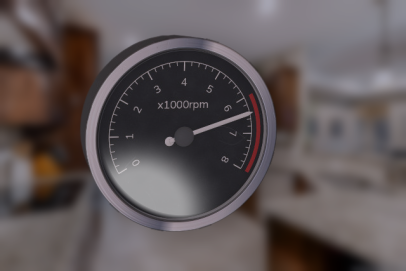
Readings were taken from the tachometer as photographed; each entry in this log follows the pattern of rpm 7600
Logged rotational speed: rpm 6400
